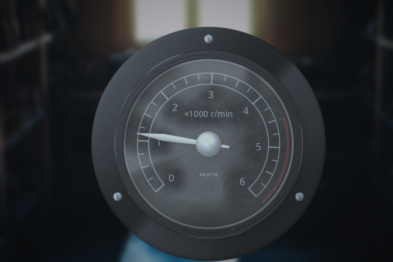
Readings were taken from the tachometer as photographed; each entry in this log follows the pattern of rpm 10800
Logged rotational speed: rpm 1125
